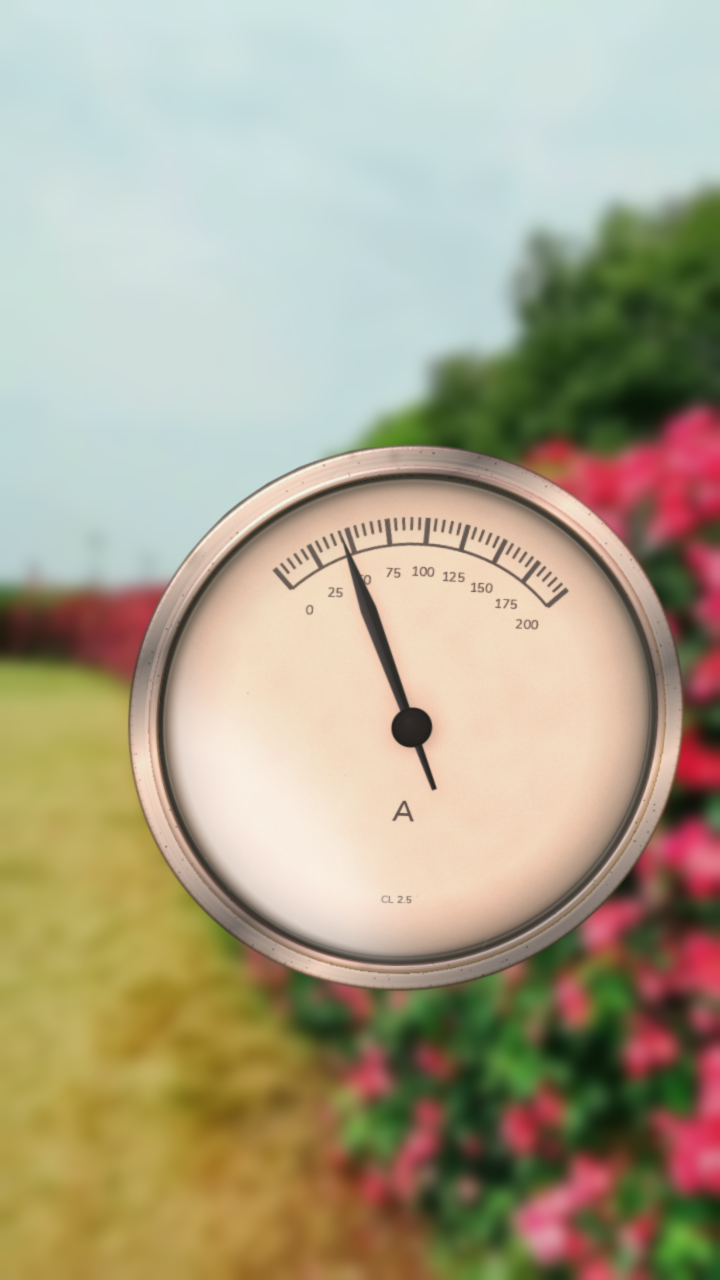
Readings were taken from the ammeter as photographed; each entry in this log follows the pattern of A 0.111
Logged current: A 45
